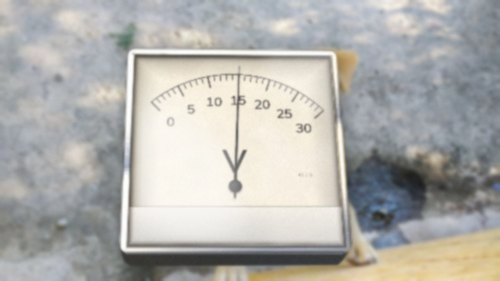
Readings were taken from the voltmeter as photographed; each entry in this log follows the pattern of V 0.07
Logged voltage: V 15
